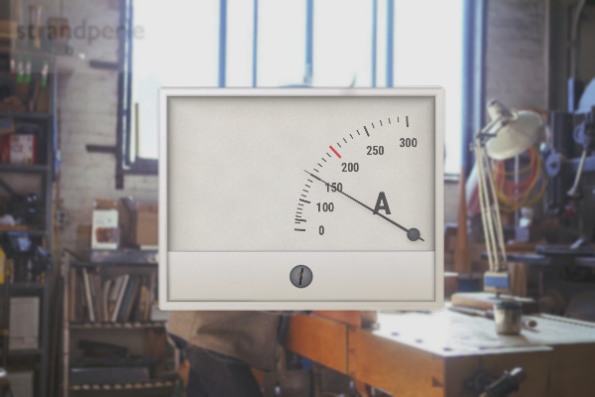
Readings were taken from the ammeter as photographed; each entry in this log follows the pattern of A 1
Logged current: A 150
